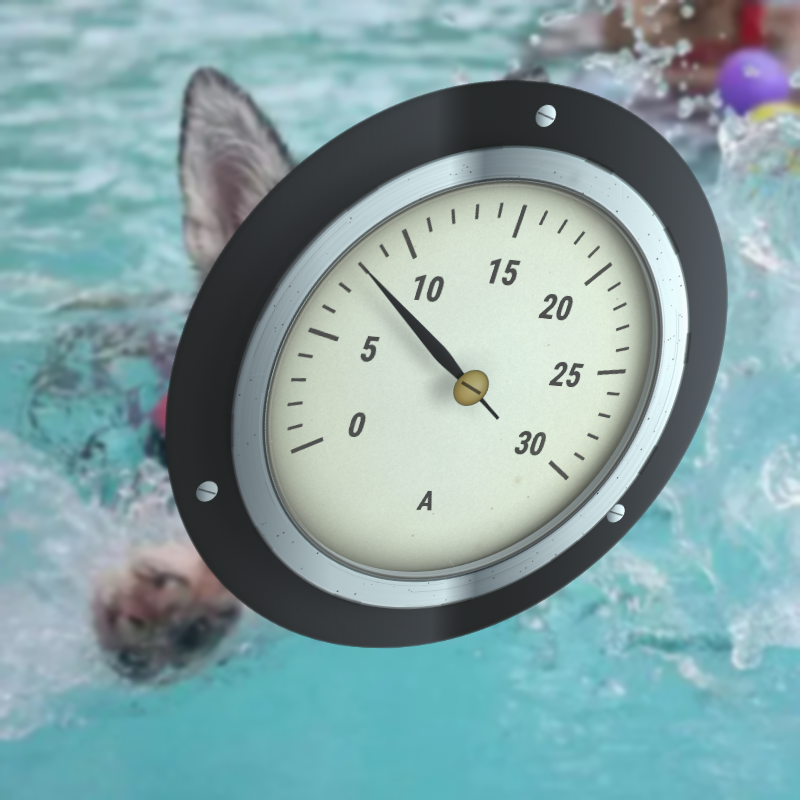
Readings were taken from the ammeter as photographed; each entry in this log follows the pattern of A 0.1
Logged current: A 8
